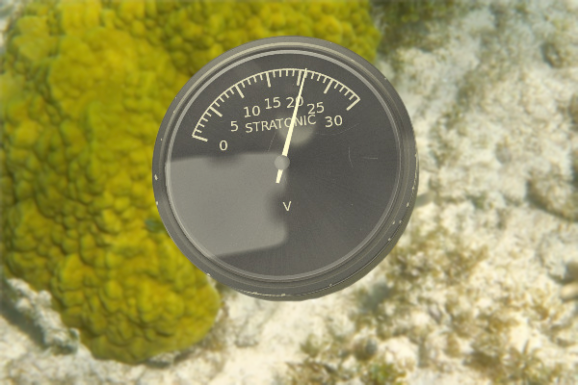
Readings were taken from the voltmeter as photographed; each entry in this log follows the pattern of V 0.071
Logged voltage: V 21
